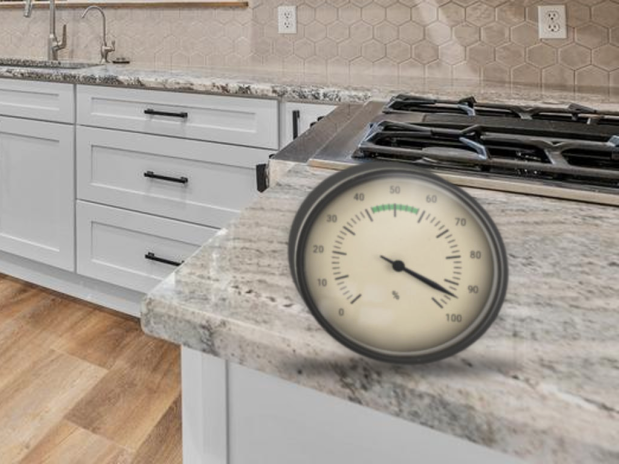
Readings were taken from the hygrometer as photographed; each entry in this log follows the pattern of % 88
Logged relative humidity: % 94
